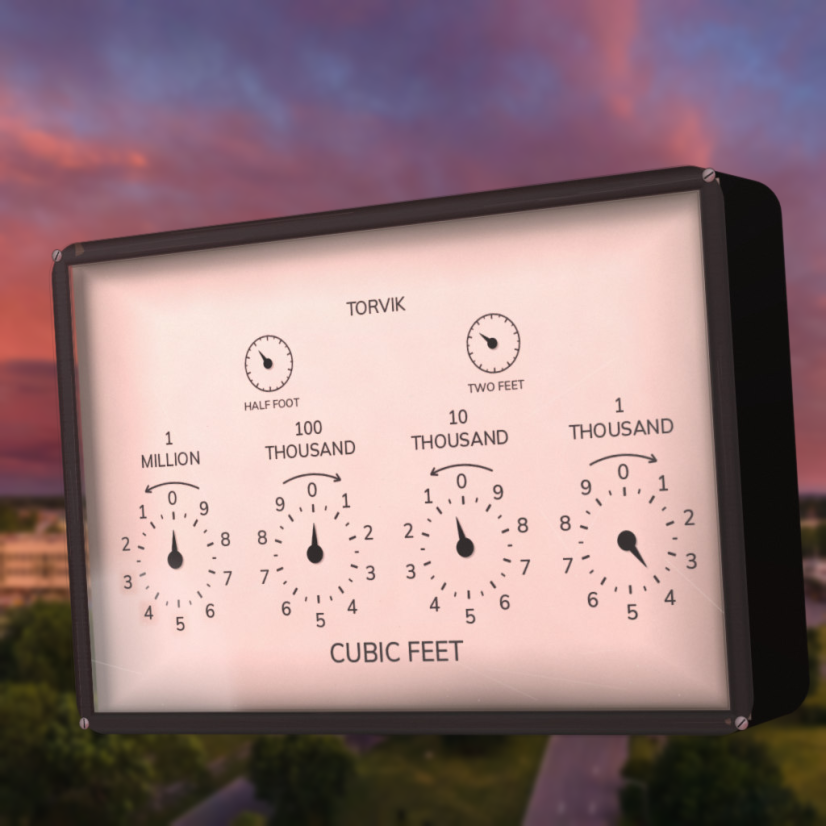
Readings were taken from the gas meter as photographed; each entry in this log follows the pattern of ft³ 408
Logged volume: ft³ 400
